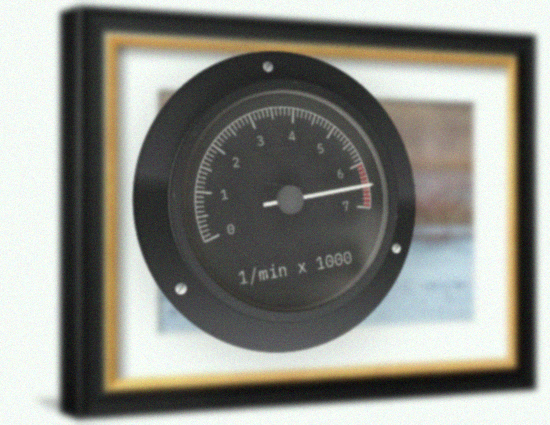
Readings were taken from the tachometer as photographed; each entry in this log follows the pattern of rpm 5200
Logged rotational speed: rpm 6500
